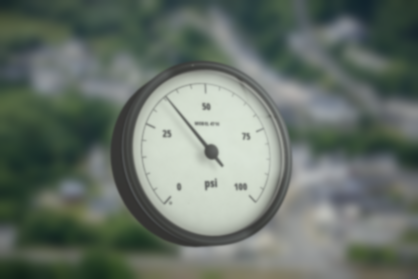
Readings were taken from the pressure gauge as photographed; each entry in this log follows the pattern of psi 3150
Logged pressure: psi 35
